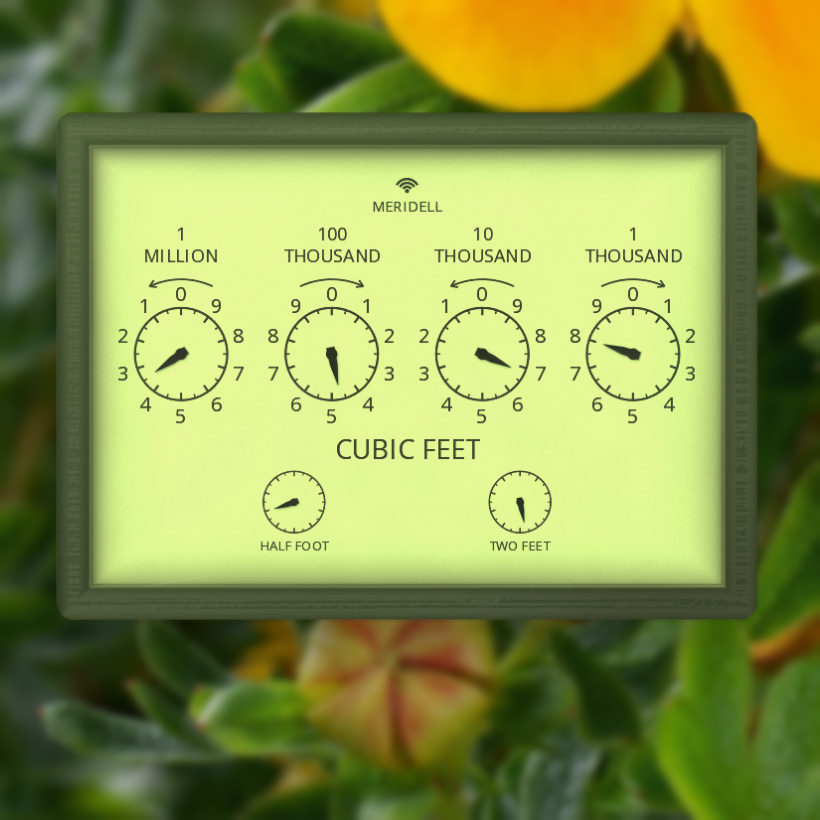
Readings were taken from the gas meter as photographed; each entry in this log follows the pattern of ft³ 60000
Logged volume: ft³ 346800
